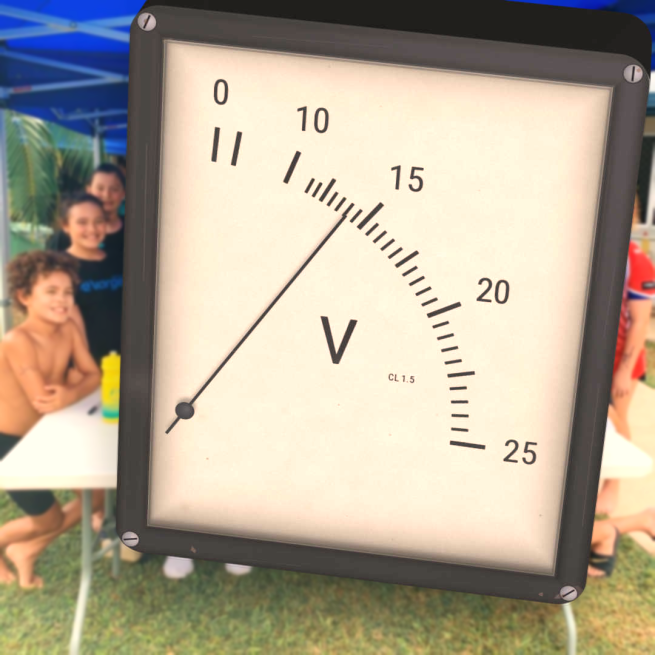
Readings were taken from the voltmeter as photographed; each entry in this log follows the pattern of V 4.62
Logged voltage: V 14
